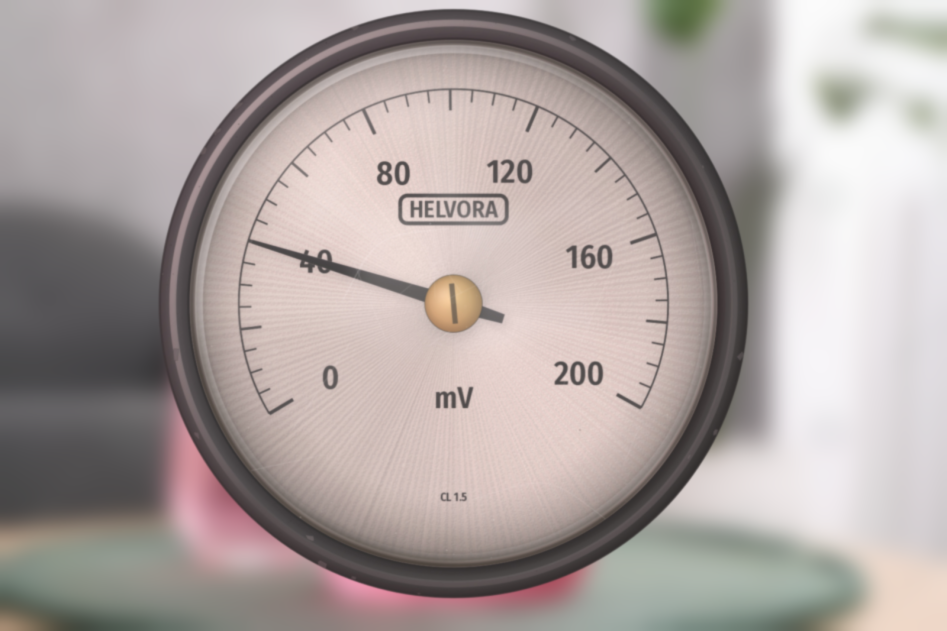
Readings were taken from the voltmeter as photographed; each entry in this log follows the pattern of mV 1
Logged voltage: mV 40
